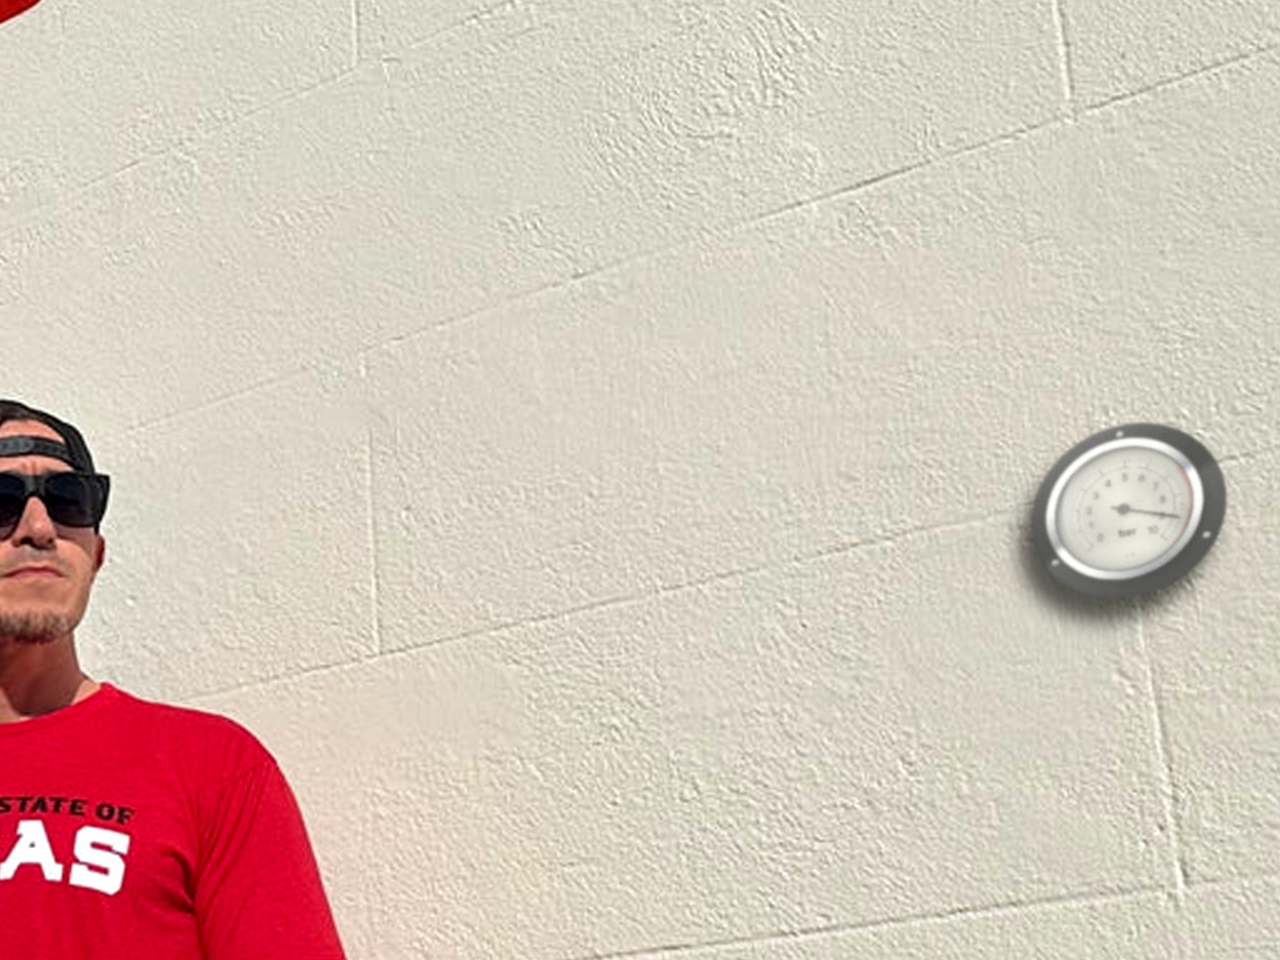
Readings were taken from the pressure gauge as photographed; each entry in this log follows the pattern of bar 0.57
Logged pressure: bar 9
